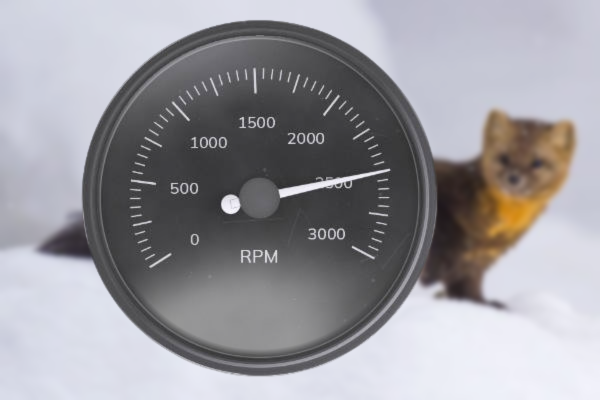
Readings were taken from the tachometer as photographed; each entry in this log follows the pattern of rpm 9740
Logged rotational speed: rpm 2500
